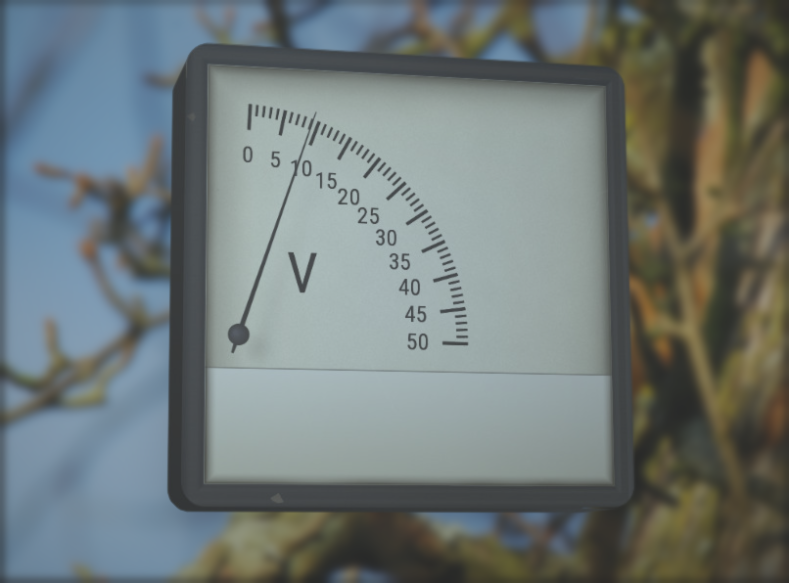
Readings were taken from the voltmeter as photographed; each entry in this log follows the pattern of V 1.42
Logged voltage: V 9
